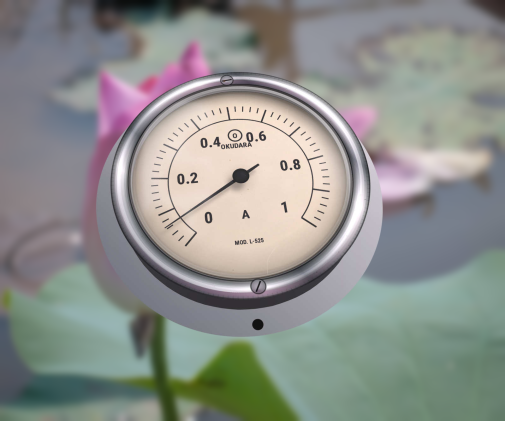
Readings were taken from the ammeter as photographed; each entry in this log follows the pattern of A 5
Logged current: A 0.06
